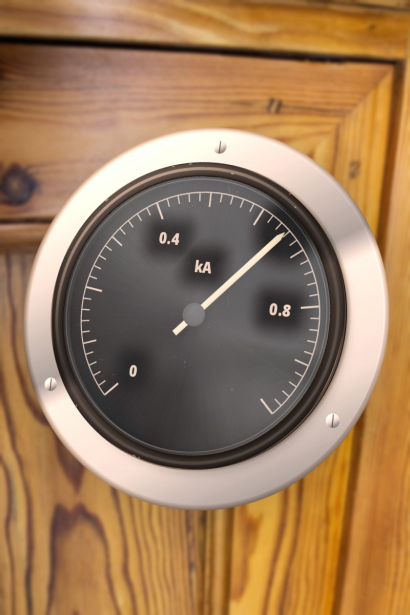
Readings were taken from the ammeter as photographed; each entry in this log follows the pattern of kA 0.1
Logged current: kA 0.66
